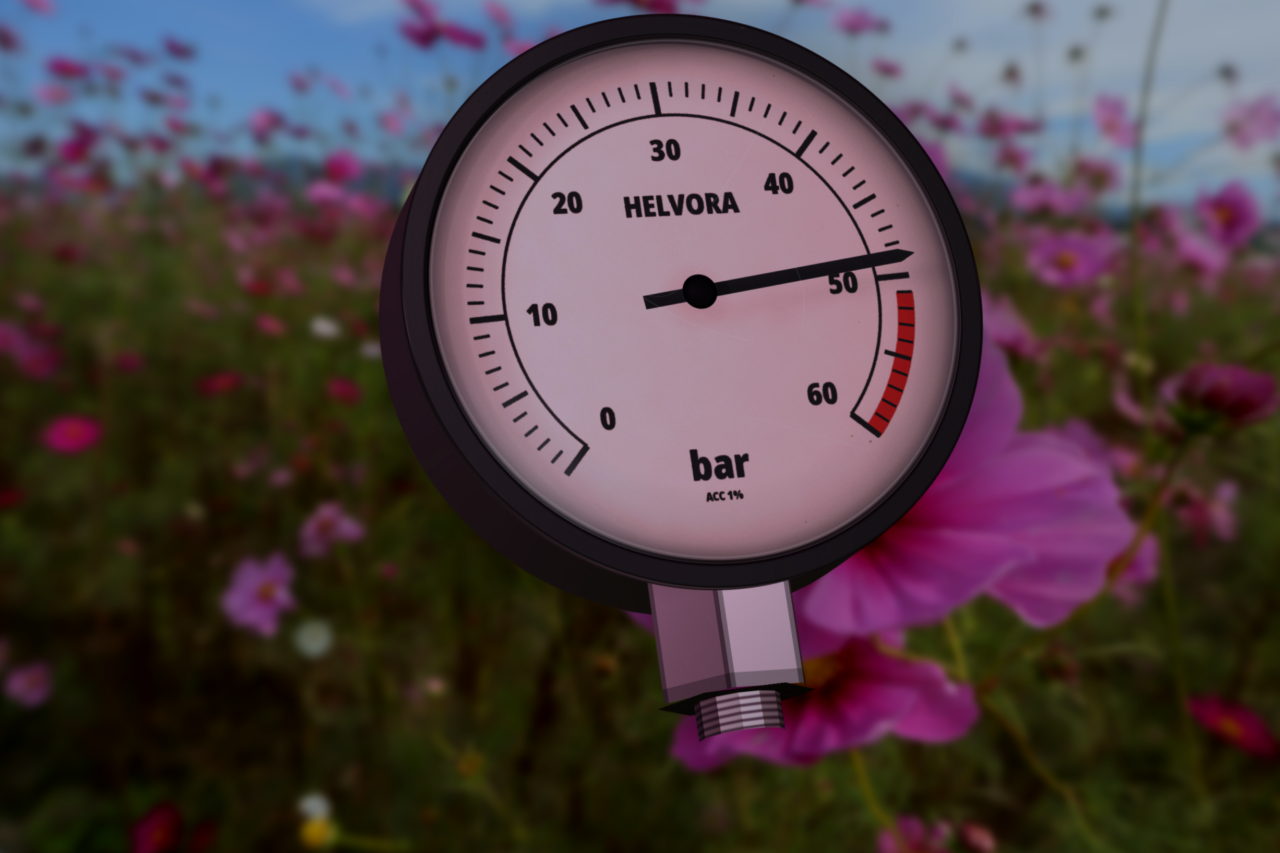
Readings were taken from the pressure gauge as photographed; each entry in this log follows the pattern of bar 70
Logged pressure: bar 49
